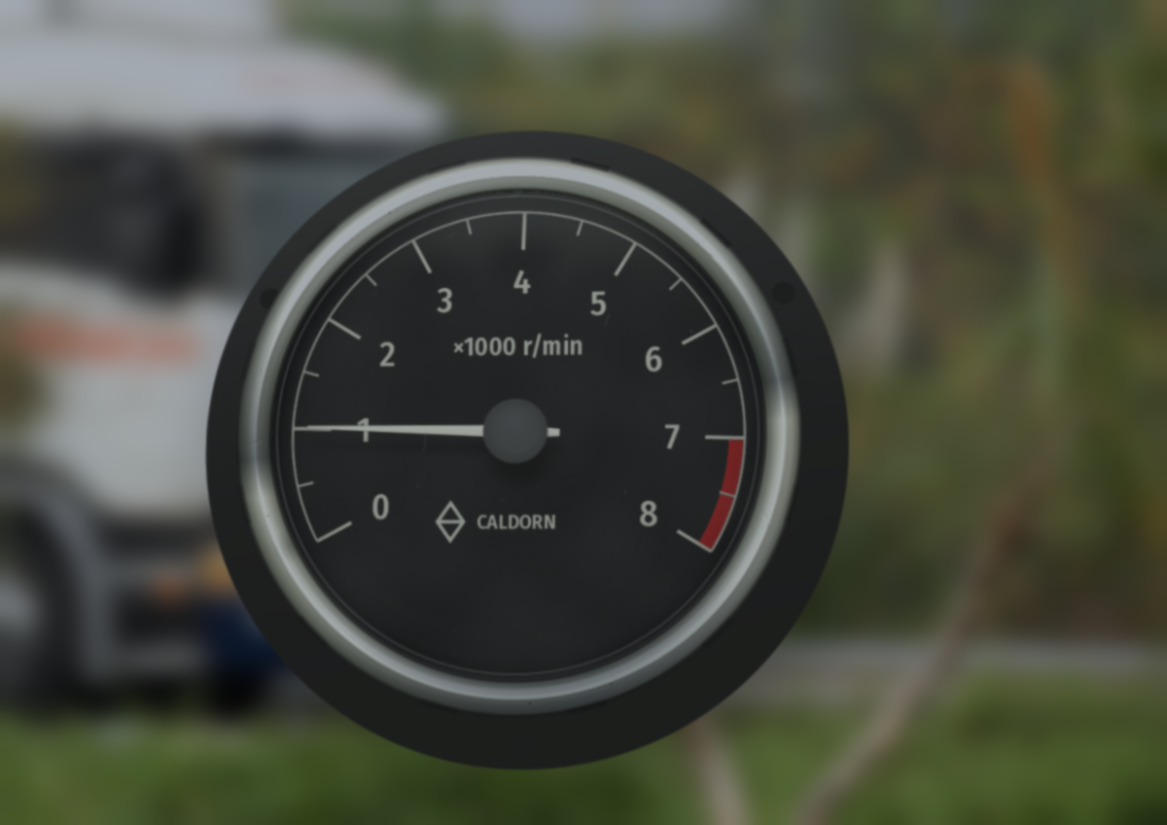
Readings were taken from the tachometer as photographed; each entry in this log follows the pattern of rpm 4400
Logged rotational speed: rpm 1000
